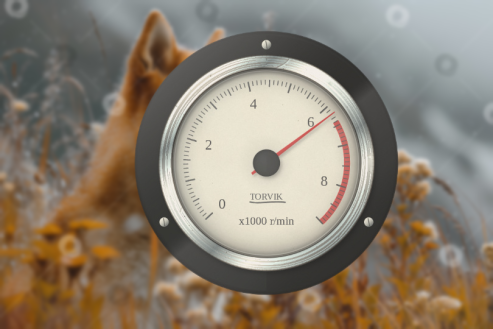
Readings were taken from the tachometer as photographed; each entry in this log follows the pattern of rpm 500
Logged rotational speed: rpm 6200
